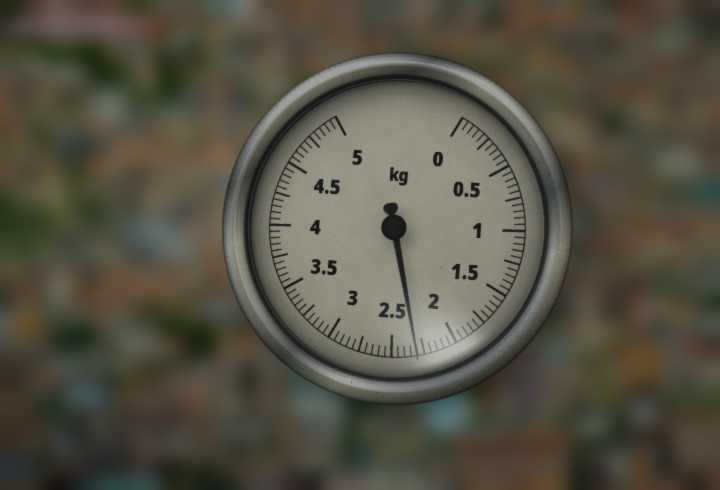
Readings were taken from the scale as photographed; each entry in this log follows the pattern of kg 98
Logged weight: kg 2.3
